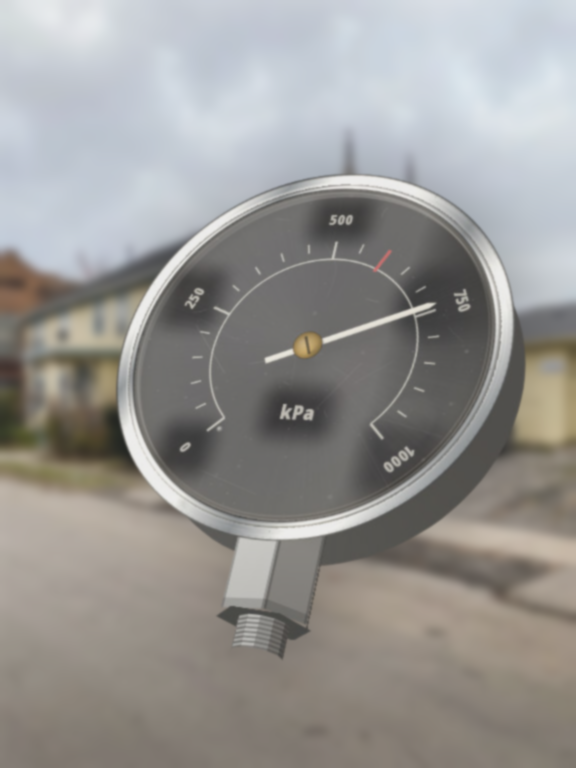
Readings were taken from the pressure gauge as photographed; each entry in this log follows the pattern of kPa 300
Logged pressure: kPa 750
